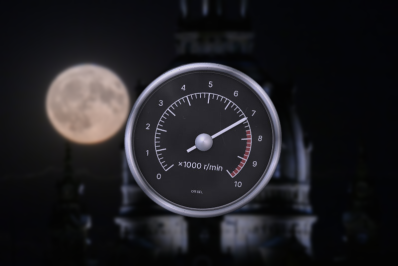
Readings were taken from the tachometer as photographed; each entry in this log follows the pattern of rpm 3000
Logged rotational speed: rpm 7000
